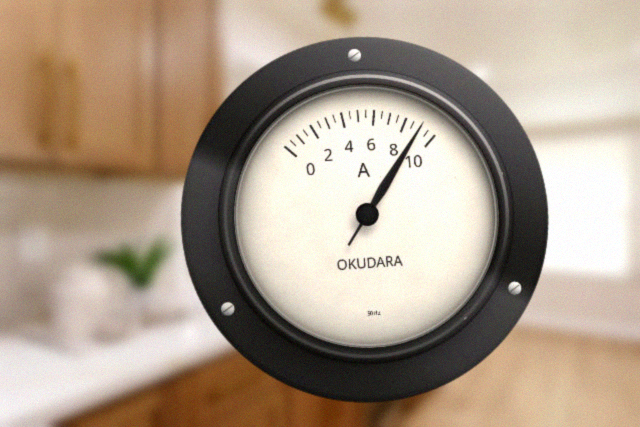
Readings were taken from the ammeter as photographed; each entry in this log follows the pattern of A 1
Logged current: A 9
